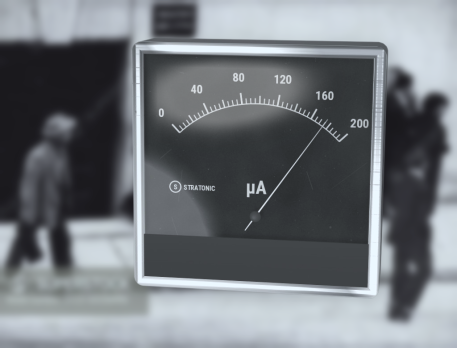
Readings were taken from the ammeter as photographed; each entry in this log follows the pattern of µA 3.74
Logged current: µA 175
